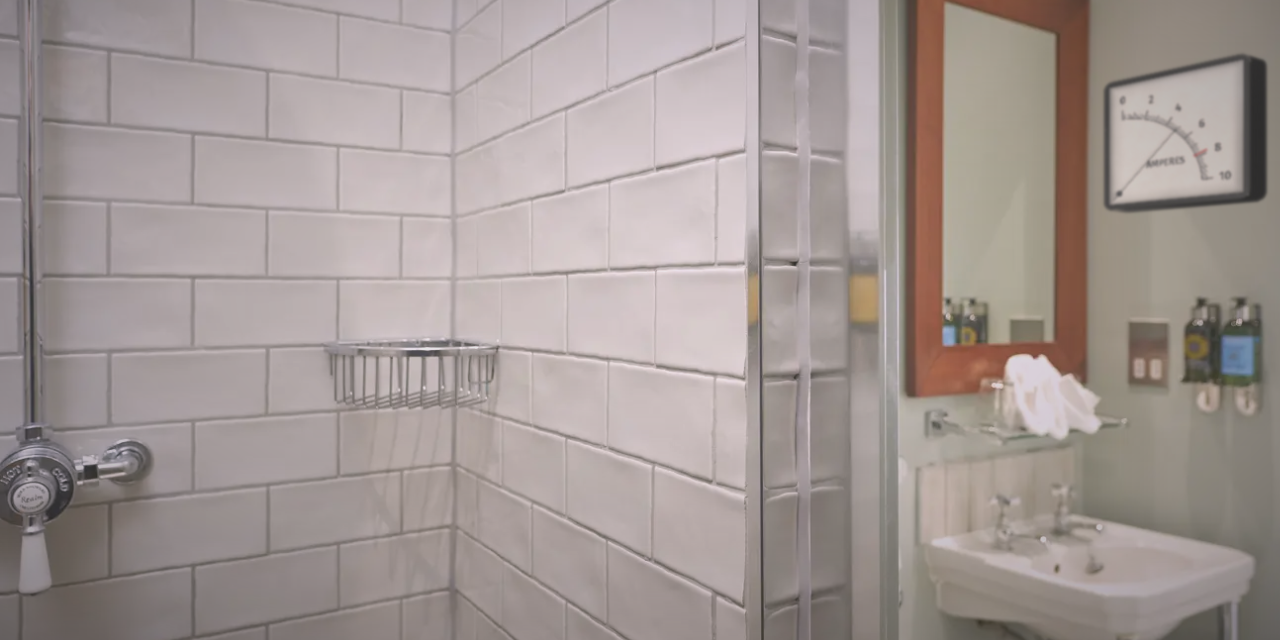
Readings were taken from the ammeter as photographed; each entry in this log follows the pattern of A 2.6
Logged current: A 5
